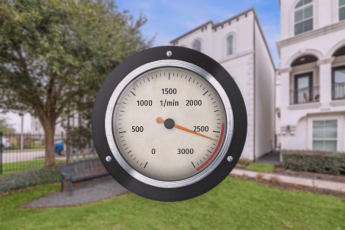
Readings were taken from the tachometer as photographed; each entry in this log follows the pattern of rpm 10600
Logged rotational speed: rpm 2600
